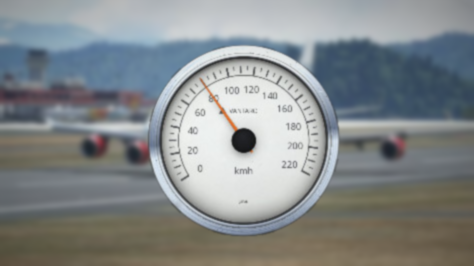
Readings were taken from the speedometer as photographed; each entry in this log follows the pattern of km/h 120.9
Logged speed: km/h 80
